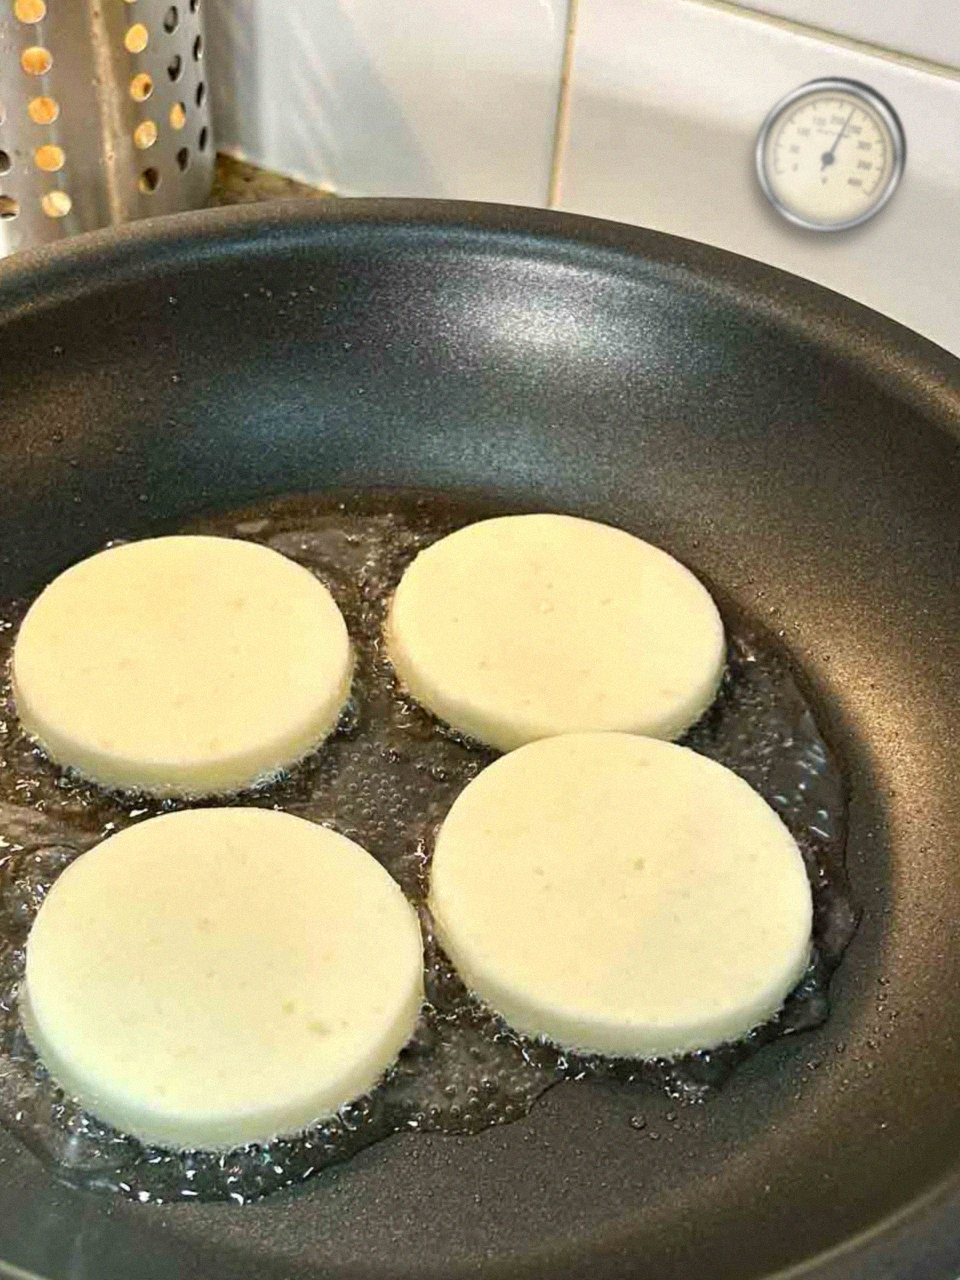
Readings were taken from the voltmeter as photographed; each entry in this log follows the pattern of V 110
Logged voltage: V 225
